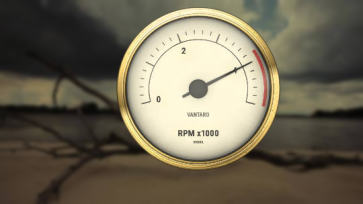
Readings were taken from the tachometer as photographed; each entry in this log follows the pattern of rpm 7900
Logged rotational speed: rpm 4000
